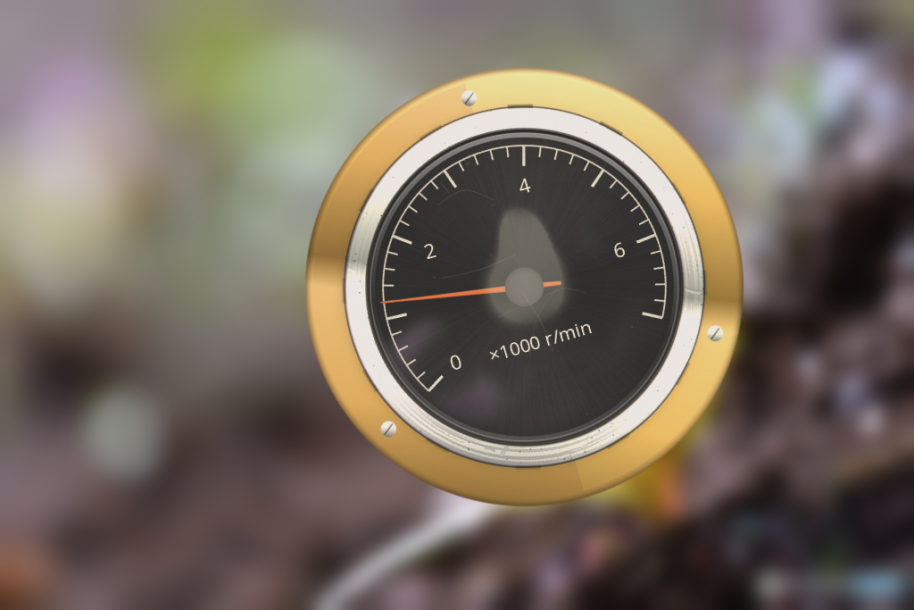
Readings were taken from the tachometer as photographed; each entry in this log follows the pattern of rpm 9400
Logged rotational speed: rpm 1200
